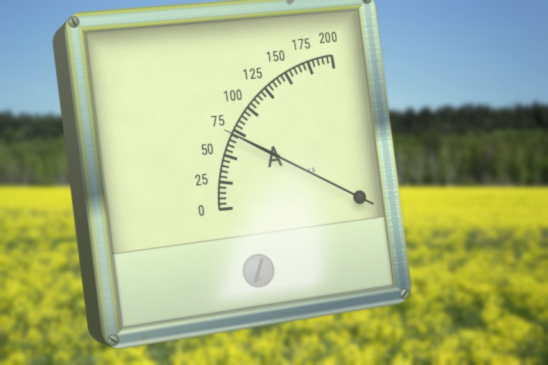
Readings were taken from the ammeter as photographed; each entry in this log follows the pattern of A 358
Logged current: A 70
